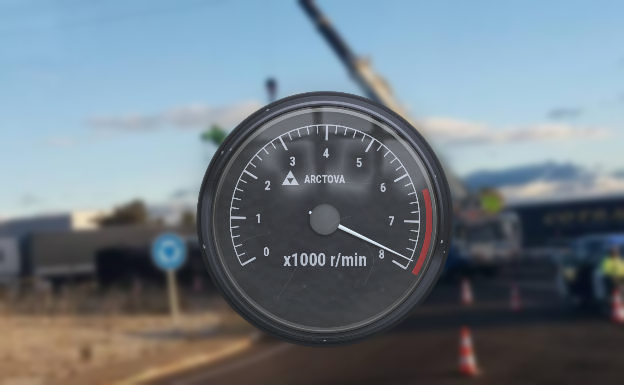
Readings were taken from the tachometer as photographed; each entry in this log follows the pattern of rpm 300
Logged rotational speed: rpm 7800
